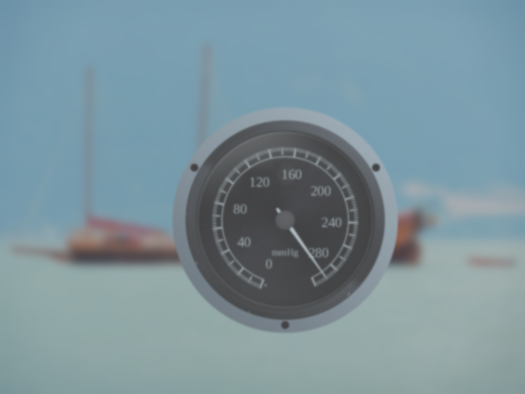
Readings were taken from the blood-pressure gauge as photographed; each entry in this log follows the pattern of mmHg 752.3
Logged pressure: mmHg 290
